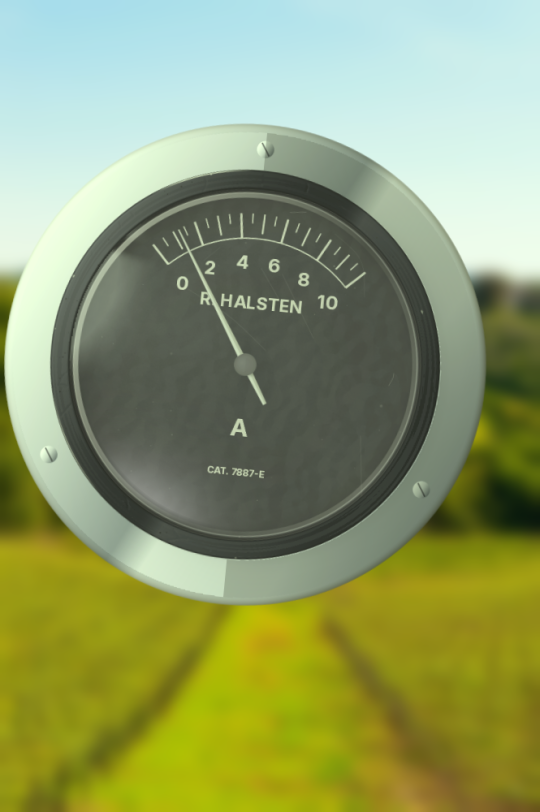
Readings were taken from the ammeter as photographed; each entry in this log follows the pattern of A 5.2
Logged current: A 1.25
